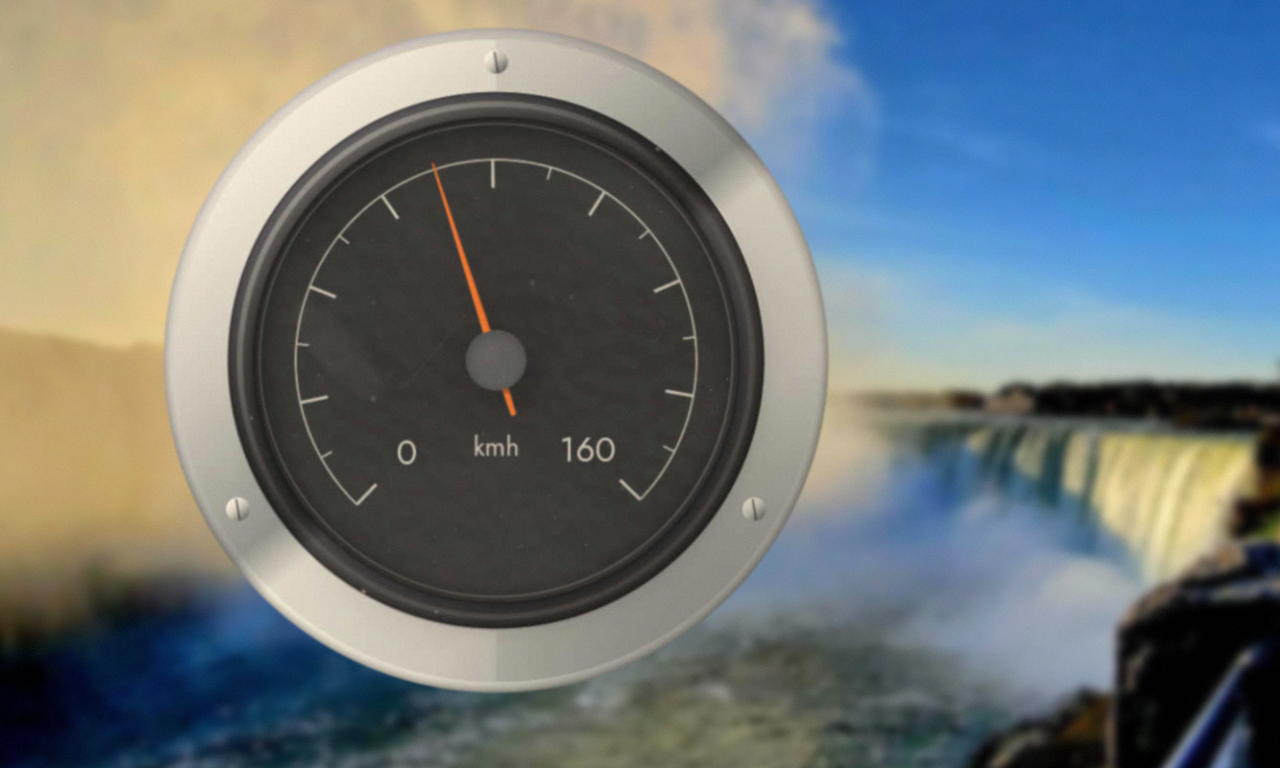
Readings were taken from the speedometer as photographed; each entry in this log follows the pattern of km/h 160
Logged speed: km/h 70
